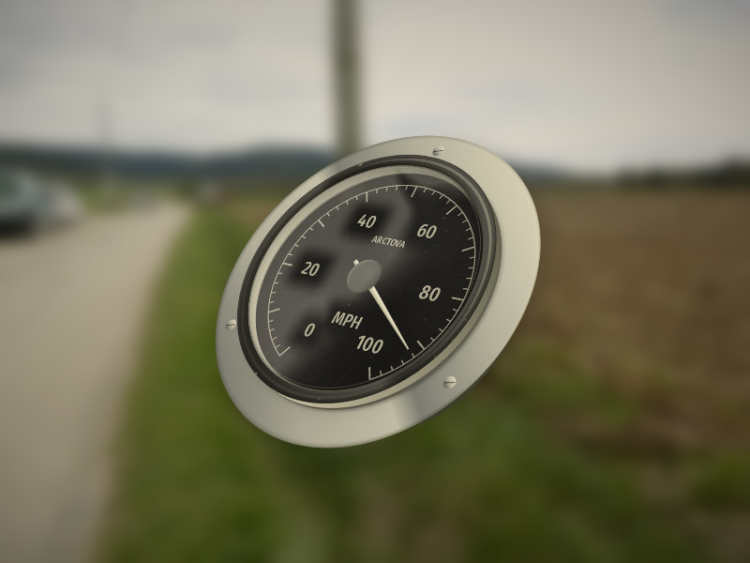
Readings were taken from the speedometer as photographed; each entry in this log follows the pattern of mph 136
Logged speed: mph 92
